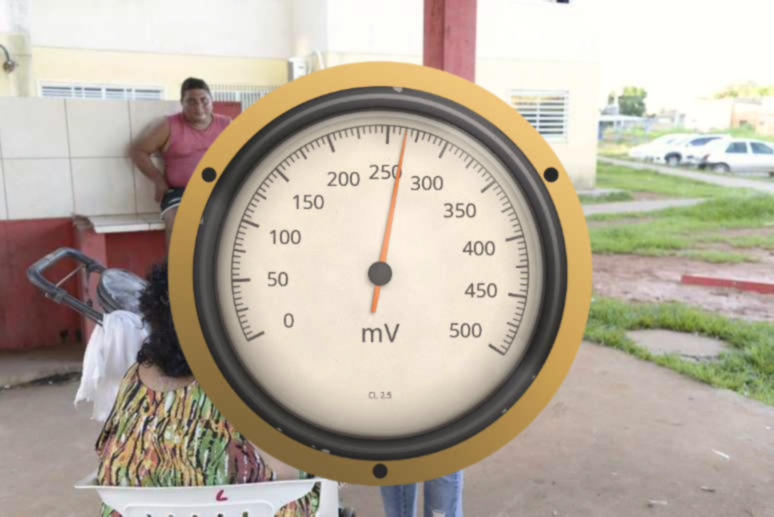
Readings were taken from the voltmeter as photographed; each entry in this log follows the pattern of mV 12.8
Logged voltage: mV 265
